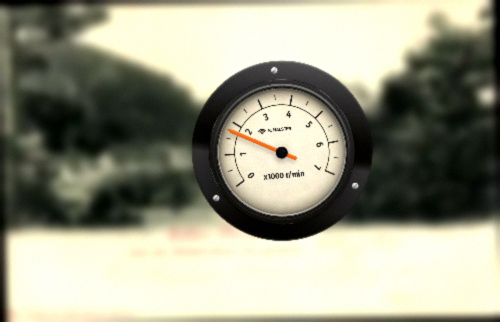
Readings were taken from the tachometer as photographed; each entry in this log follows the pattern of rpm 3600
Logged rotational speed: rpm 1750
